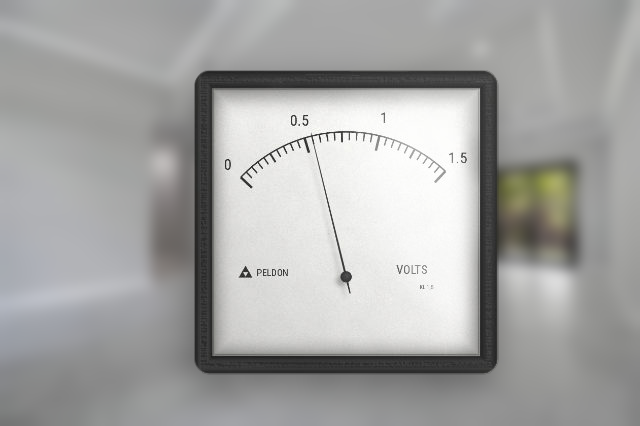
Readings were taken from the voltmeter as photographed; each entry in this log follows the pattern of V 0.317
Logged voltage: V 0.55
